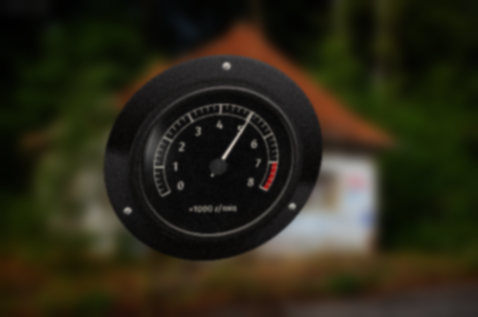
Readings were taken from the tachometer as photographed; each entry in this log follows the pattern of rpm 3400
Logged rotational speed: rpm 5000
